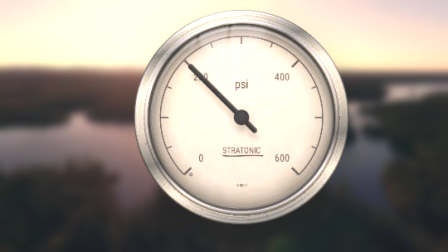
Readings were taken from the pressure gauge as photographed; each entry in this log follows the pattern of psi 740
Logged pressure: psi 200
